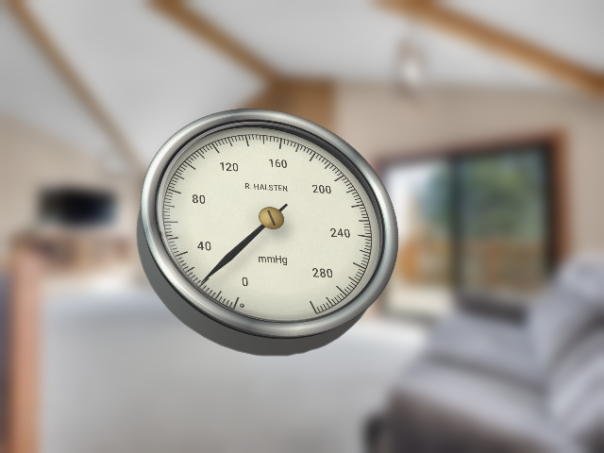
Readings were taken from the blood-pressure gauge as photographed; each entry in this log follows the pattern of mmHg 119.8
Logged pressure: mmHg 20
